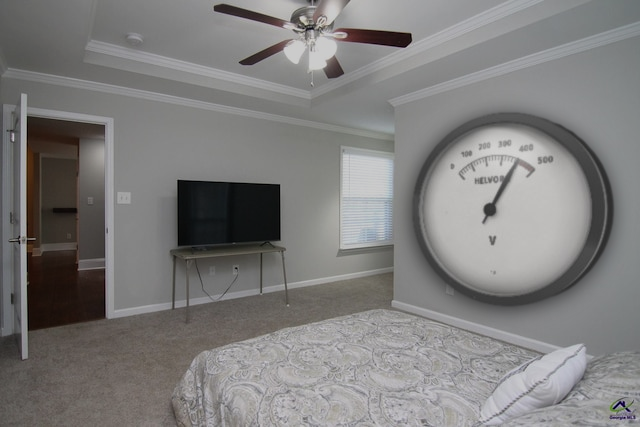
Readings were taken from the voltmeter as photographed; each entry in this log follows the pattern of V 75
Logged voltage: V 400
